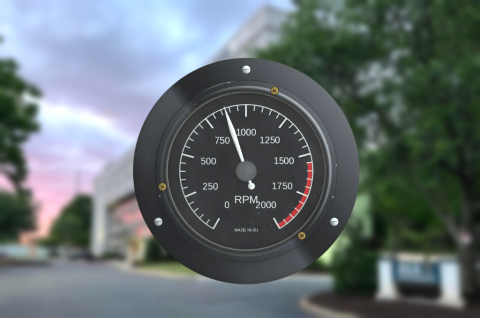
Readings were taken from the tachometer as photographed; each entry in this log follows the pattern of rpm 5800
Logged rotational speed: rpm 875
